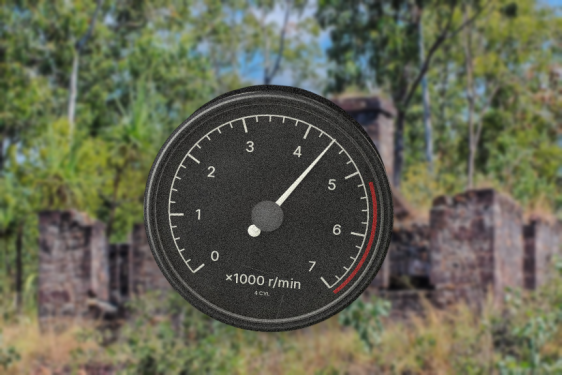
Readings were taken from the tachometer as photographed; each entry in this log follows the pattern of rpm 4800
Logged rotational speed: rpm 4400
